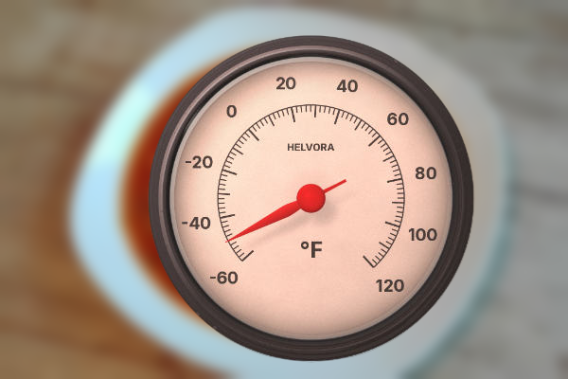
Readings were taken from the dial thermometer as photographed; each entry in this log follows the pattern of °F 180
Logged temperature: °F -50
